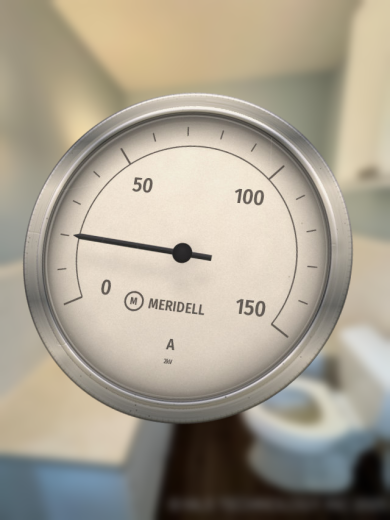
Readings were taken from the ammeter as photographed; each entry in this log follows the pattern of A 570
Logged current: A 20
